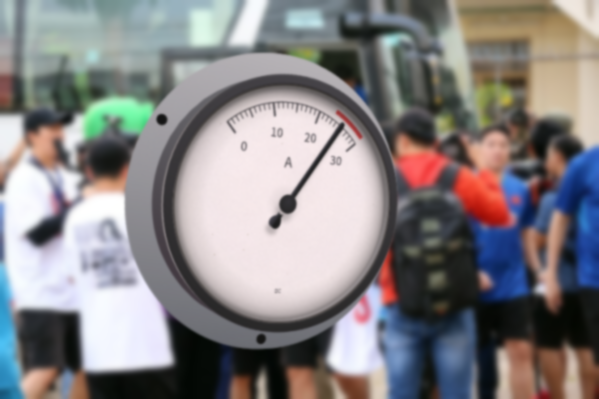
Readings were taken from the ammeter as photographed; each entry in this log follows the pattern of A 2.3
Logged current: A 25
